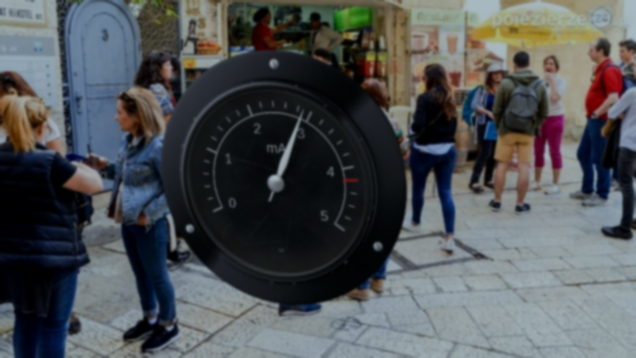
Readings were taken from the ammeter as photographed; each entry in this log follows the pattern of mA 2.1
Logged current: mA 2.9
